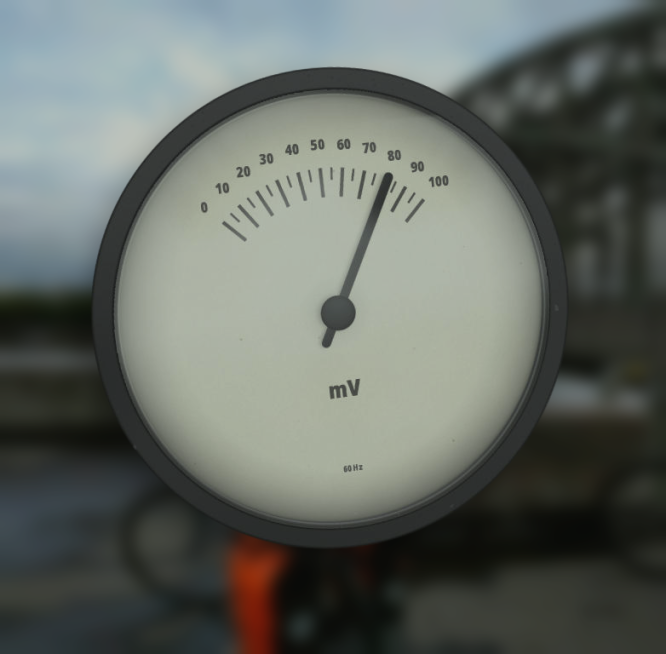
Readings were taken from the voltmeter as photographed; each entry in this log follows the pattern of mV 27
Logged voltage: mV 80
